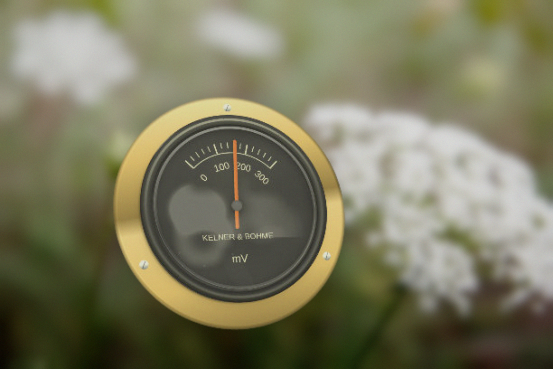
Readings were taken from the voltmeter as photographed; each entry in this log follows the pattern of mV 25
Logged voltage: mV 160
